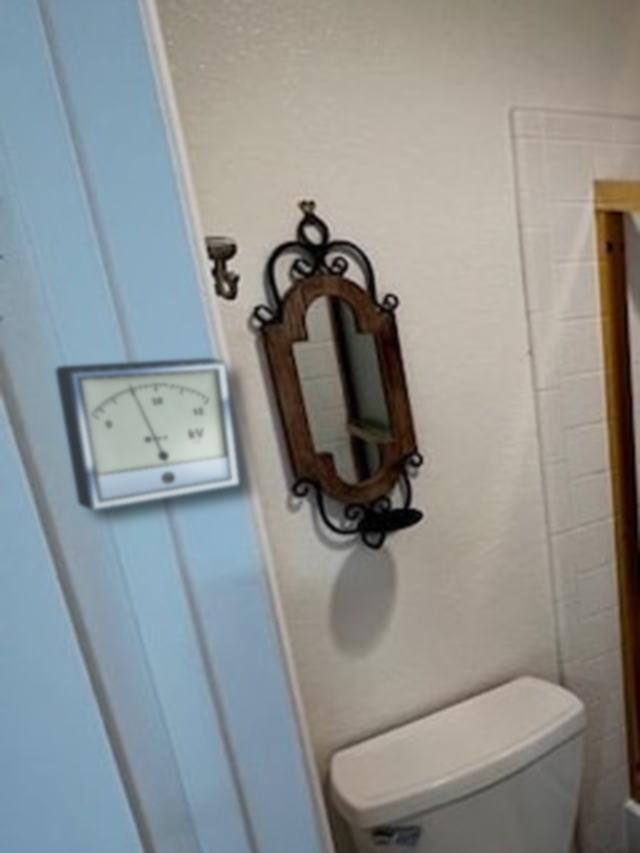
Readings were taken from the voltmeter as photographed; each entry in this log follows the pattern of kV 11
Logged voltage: kV 7.5
